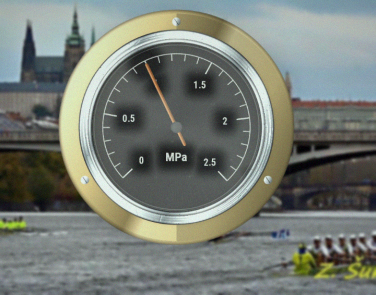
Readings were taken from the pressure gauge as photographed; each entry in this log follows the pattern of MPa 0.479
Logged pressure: MPa 1
